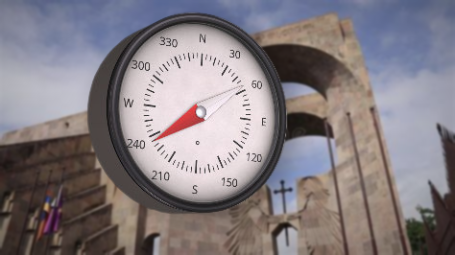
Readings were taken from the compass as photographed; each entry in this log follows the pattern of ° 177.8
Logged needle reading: ° 235
